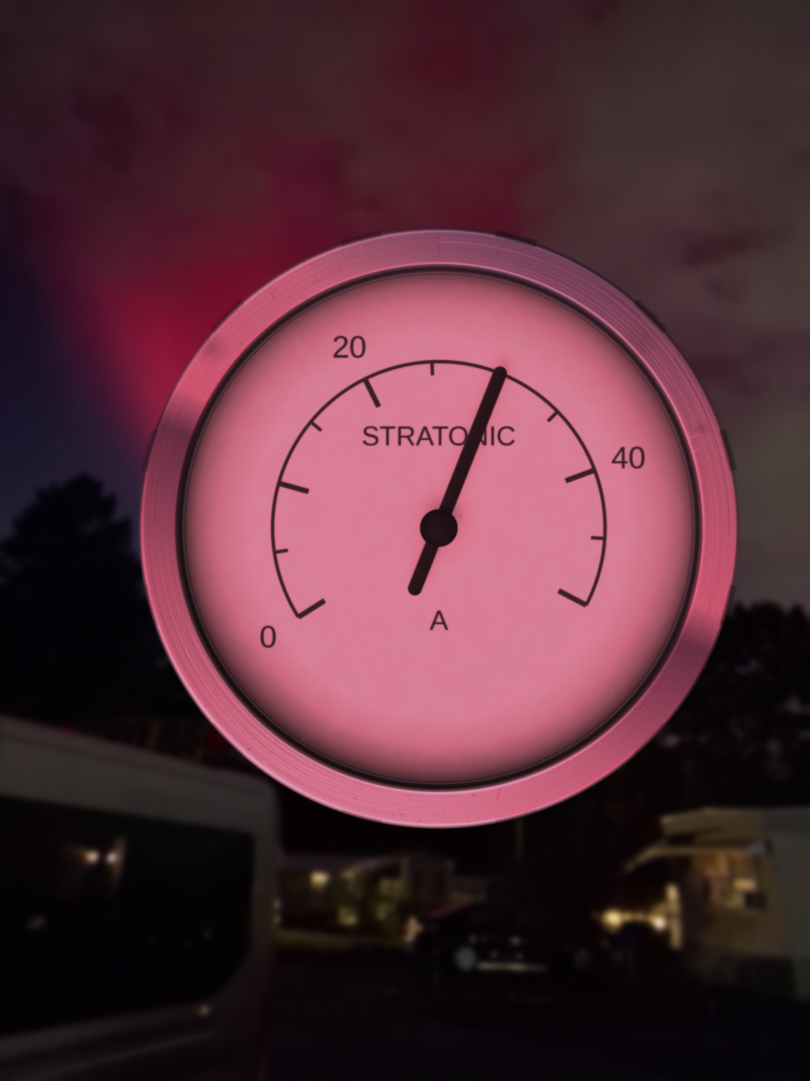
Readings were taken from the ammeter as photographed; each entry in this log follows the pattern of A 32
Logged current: A 30
